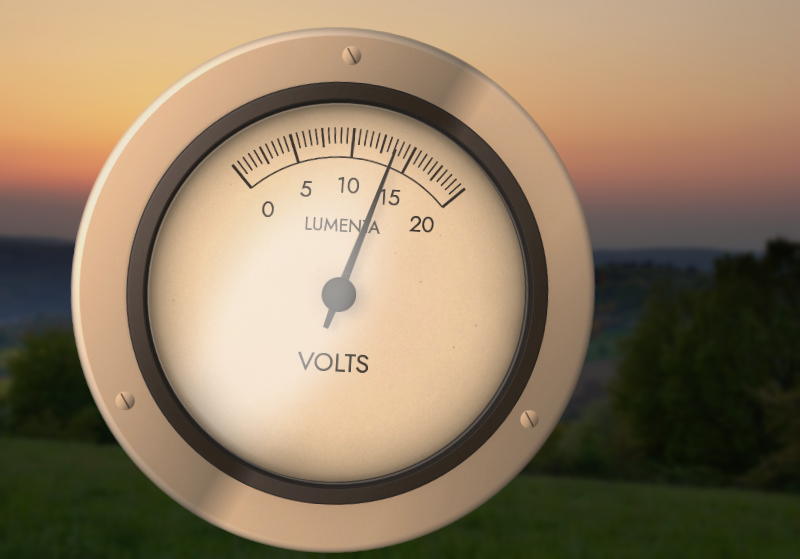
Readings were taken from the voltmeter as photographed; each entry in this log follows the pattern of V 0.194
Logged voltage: V 13.5
